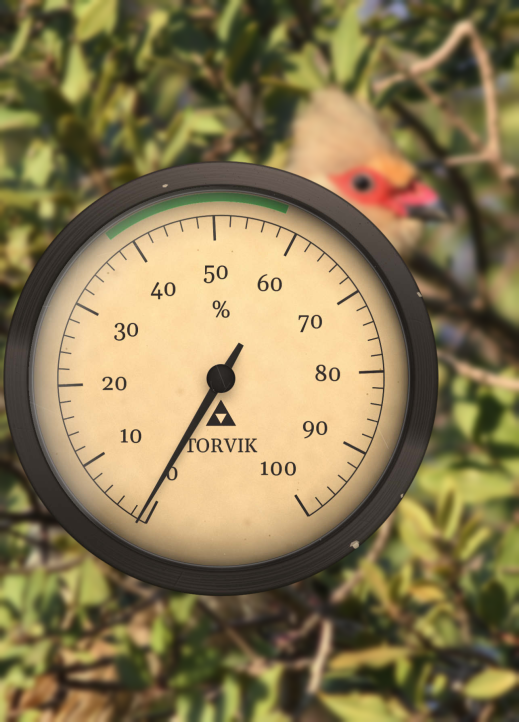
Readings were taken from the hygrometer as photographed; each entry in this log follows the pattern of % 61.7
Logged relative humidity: % 1
